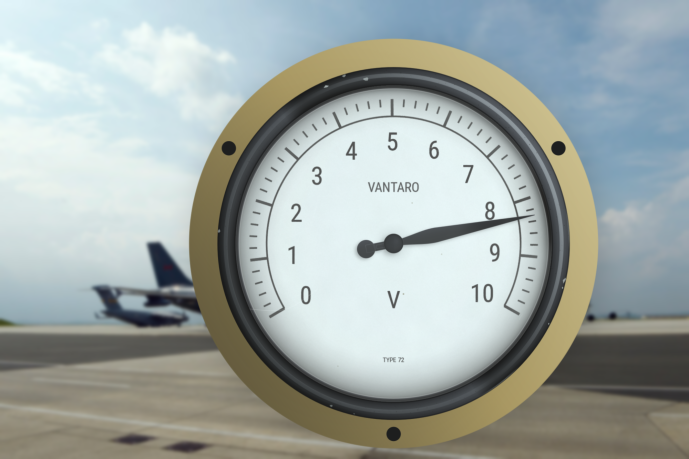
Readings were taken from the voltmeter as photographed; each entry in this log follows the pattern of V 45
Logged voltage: V 8.3
